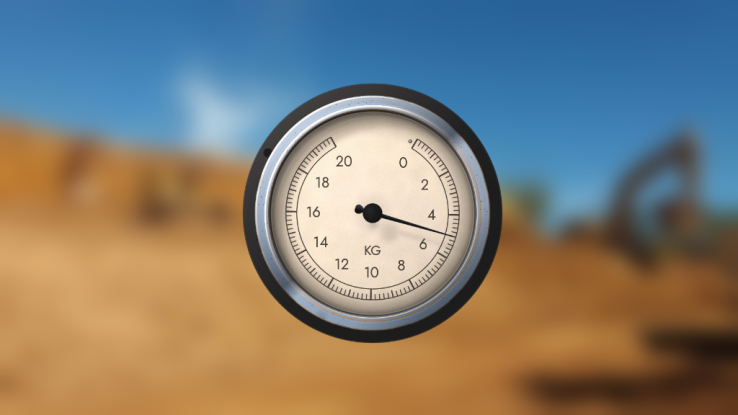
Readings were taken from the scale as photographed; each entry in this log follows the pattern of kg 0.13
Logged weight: kg 5
